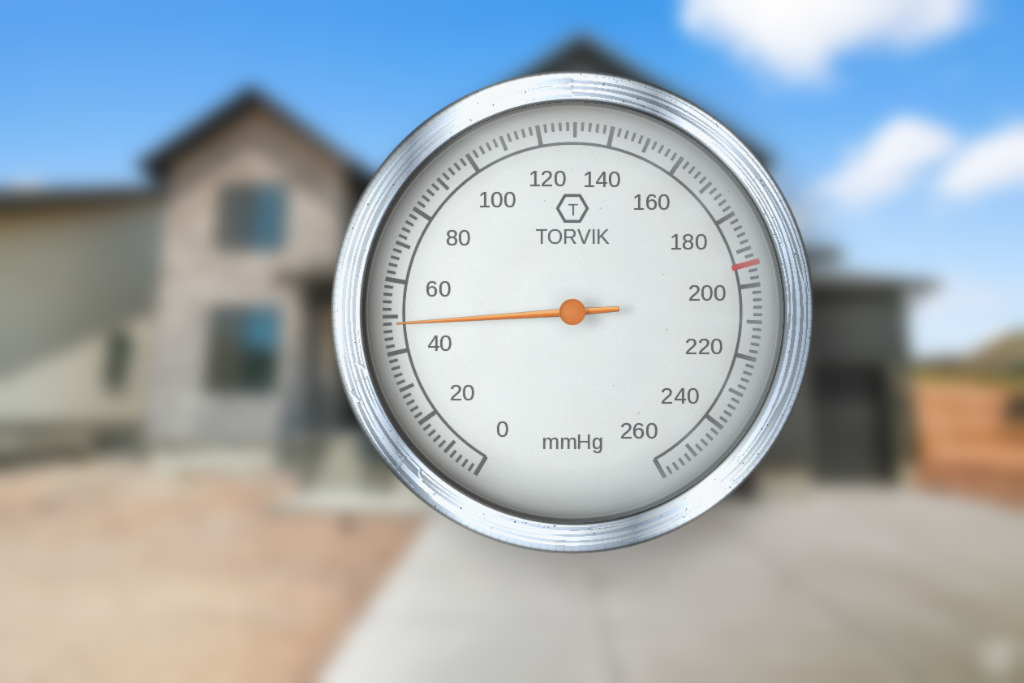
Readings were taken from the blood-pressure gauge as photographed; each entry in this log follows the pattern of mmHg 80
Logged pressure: mmHg 48
